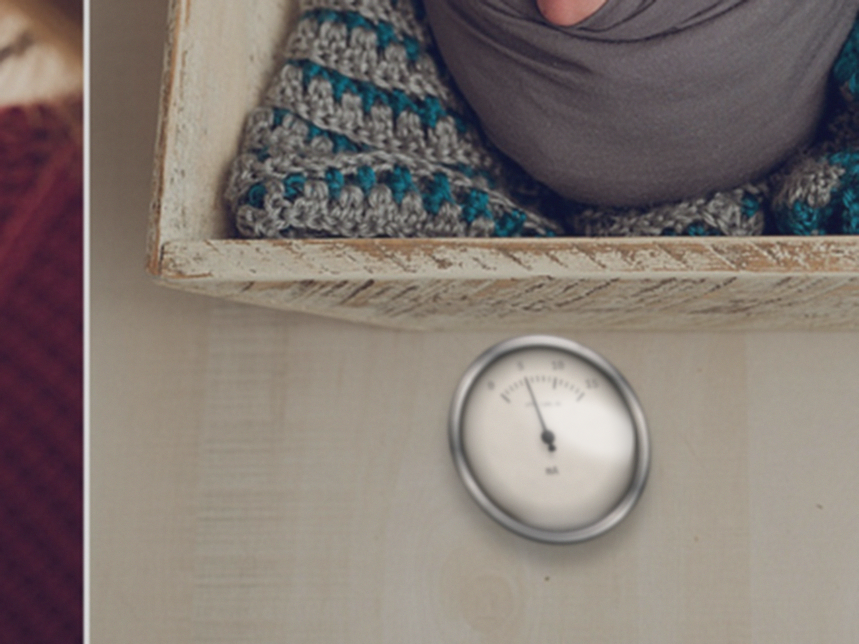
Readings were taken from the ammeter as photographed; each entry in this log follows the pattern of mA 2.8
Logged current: mA 5
